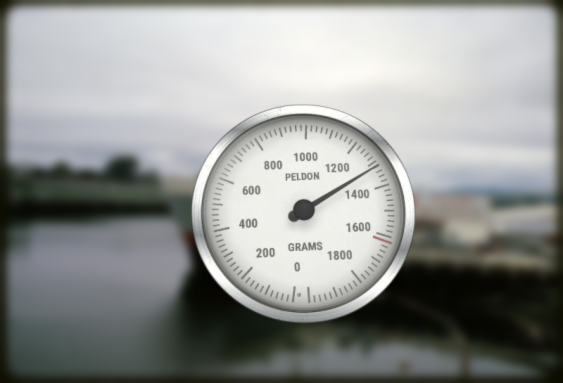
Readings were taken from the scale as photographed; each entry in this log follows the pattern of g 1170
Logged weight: g 1320
